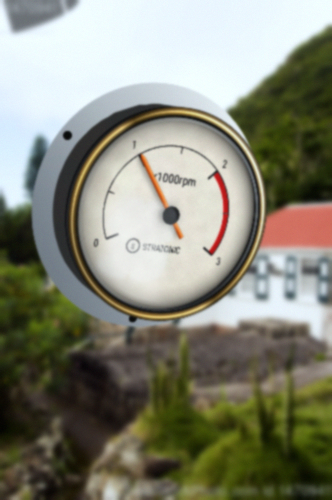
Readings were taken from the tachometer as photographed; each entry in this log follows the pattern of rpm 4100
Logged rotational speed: rpm 1000
